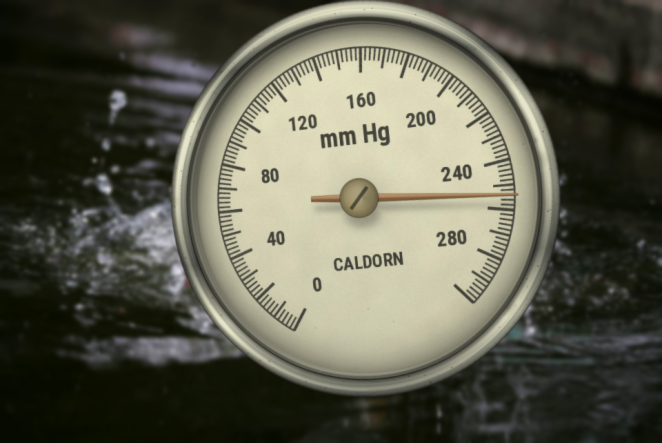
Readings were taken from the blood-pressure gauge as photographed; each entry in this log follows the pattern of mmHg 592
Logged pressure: mmHg 254
